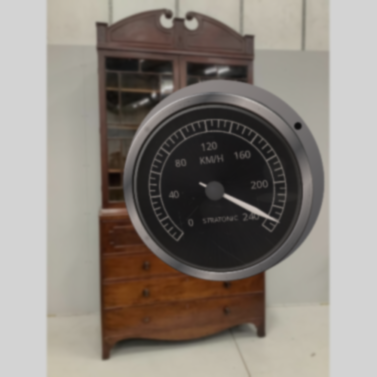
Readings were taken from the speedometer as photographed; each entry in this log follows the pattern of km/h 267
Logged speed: km/h 230
